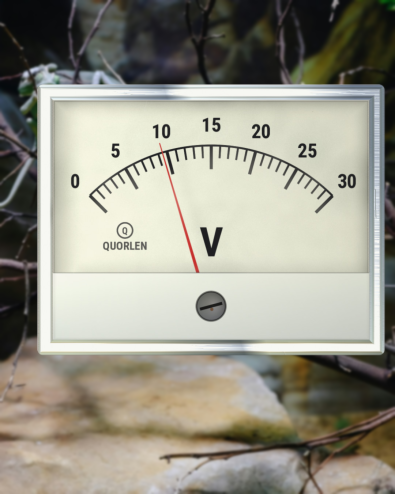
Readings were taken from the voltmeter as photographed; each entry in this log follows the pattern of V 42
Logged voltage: V 9.5
